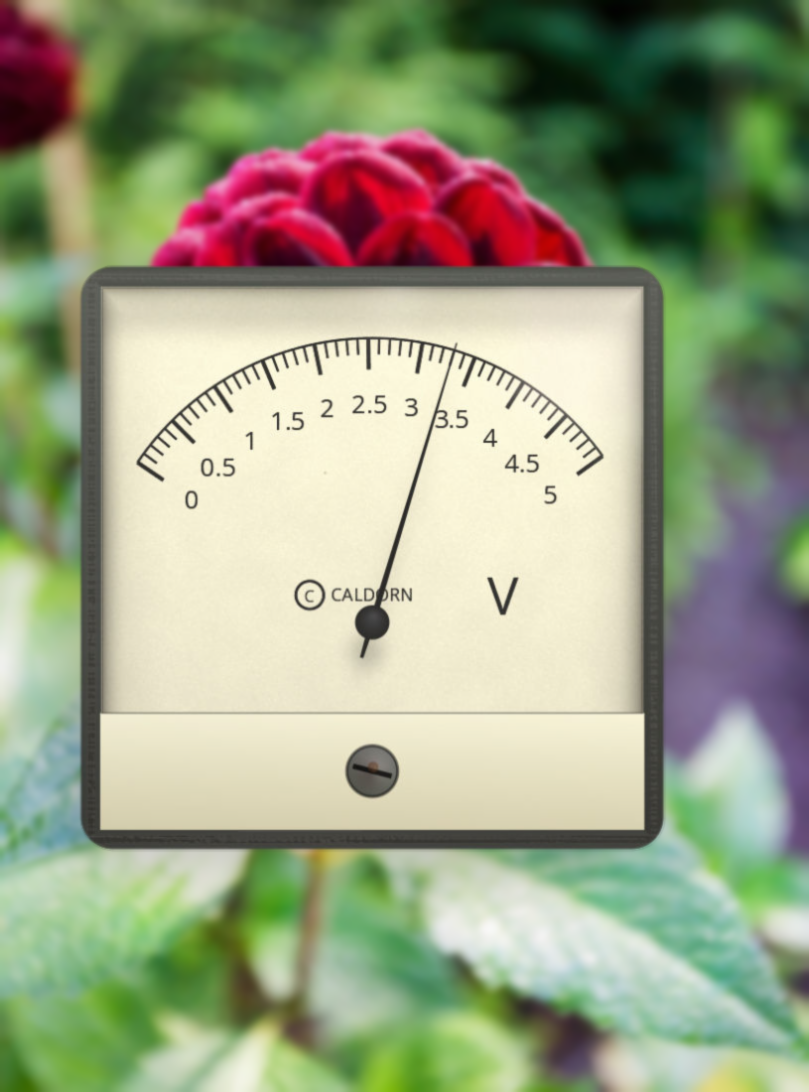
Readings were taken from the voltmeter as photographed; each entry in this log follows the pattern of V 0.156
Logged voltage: V 3.3
